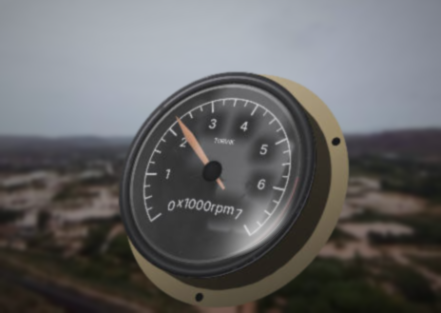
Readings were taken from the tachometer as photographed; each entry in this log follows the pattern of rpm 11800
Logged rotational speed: rpm 2250
